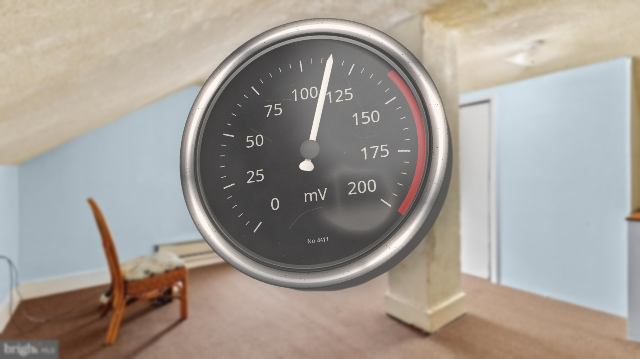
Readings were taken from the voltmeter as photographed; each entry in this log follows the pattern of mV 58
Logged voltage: mV 115
